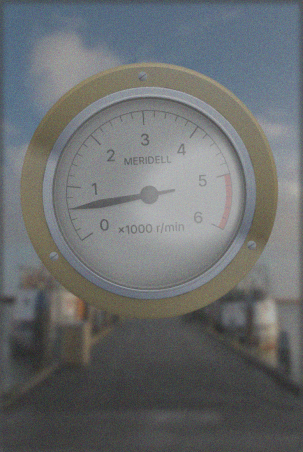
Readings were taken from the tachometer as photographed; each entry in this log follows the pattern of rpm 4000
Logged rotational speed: rpm 600
